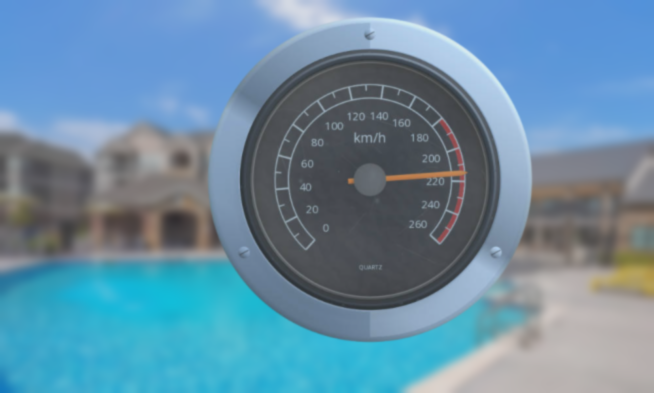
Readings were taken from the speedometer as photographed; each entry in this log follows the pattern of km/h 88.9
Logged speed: km/h 215
